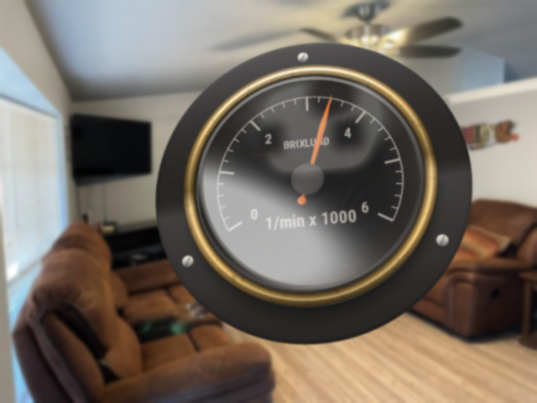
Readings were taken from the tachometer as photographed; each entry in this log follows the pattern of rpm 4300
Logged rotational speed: rpm 3400
